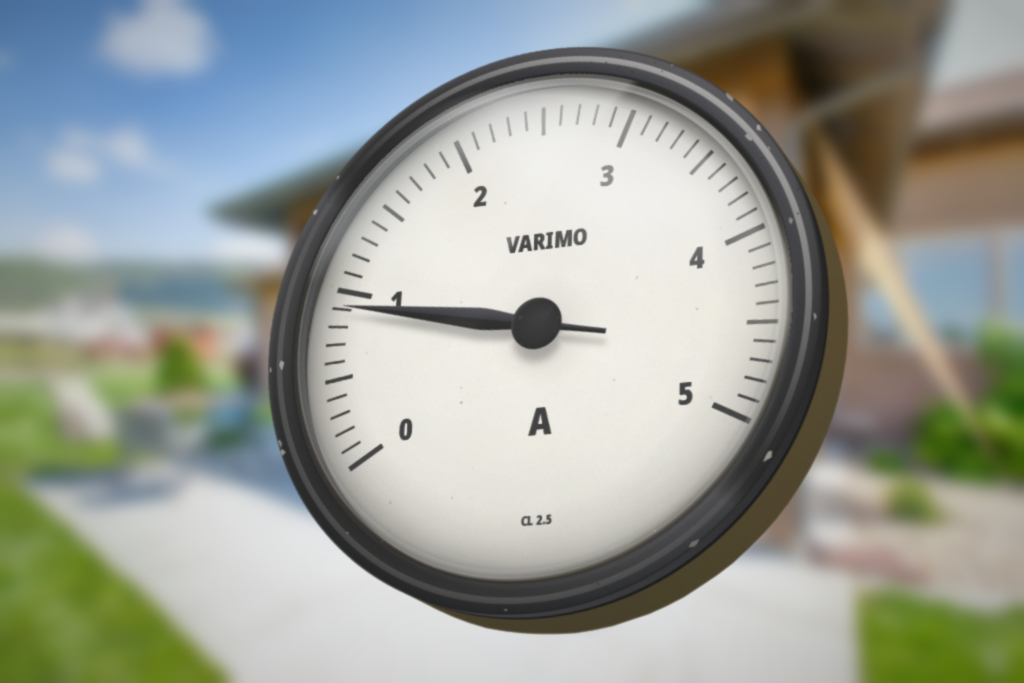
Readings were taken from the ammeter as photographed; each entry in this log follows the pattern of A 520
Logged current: A 0.9
